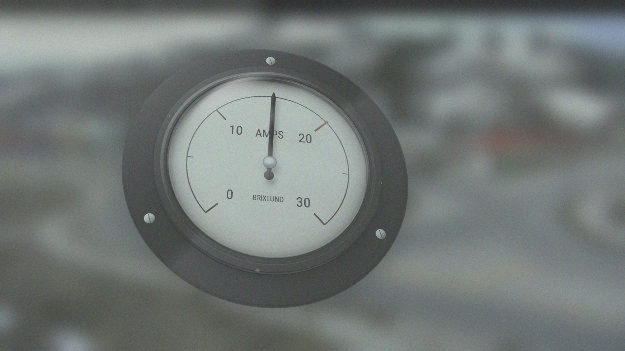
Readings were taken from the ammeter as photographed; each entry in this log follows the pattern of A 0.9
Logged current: A 15
